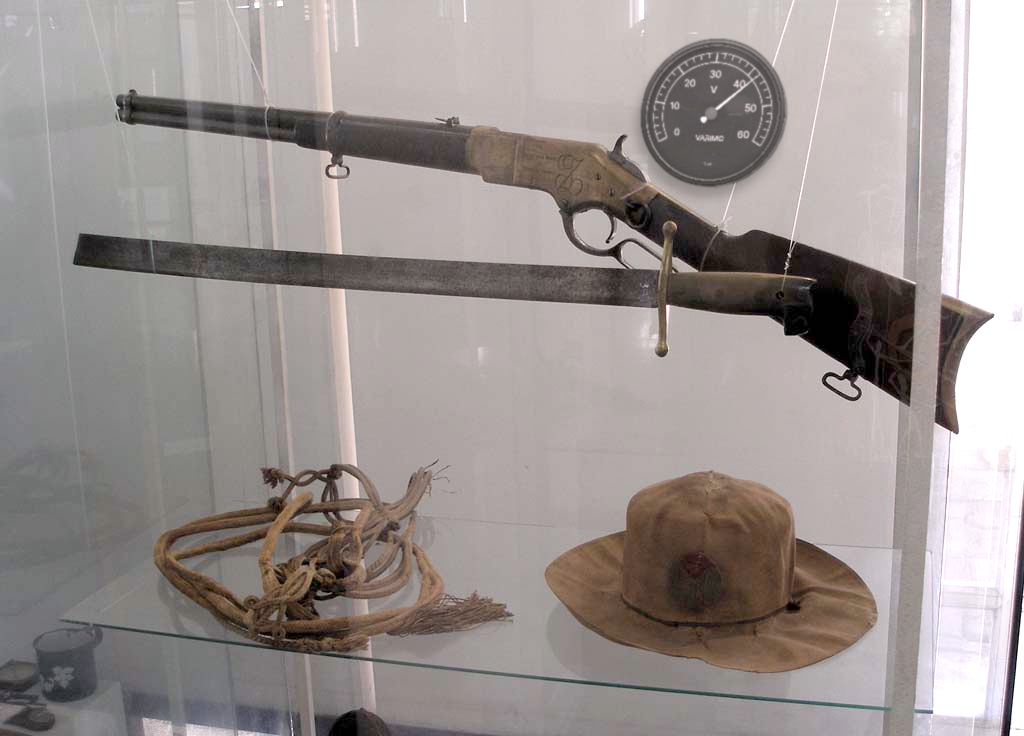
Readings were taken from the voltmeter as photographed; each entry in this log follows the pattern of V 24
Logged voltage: V 42
